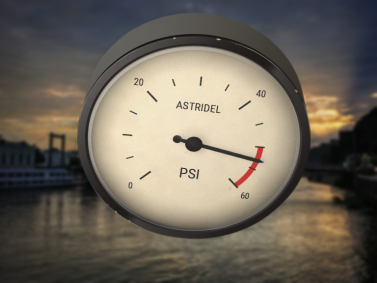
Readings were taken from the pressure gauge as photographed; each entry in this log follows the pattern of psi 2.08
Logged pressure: psi 52.5
